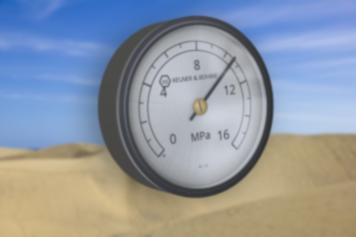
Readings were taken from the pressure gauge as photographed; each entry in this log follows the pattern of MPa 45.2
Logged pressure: MPa 10.5
